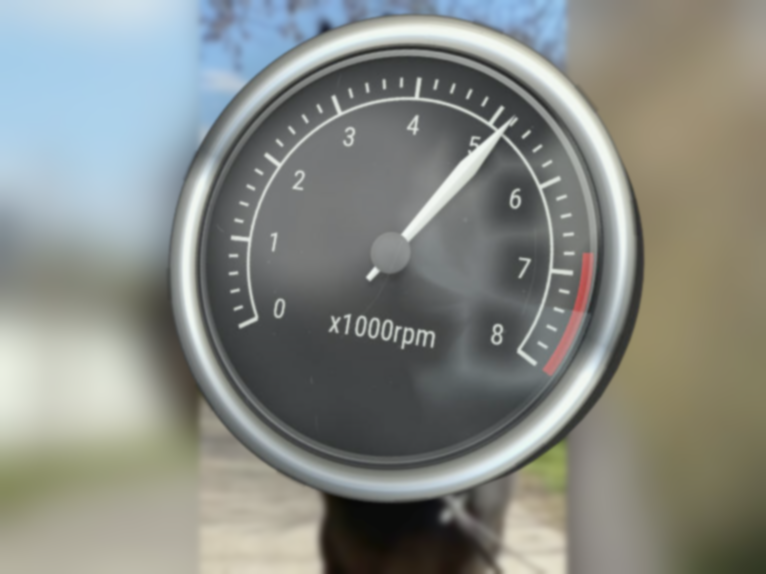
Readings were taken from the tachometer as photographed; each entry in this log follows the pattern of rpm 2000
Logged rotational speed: rpm 5200
